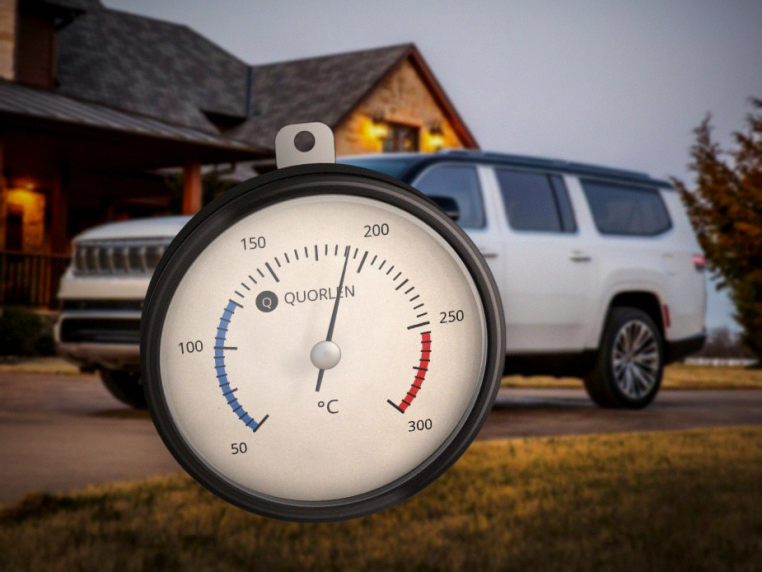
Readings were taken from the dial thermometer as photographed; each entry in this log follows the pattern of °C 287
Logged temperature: °C 190
